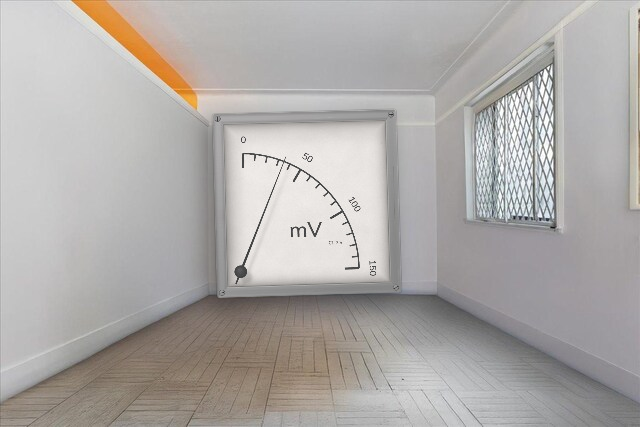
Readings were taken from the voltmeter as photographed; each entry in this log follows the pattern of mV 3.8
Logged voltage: mV 35
